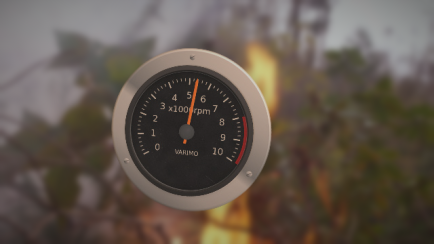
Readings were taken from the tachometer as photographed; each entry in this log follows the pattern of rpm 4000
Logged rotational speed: rpm 5400
